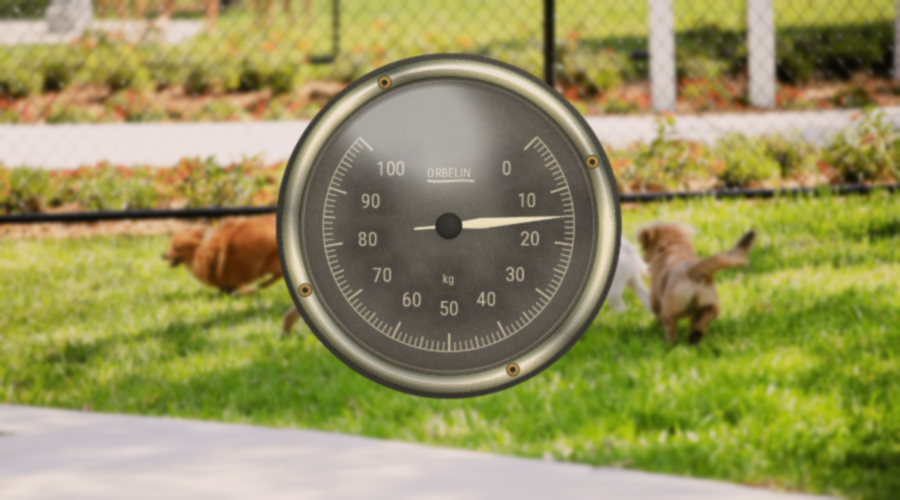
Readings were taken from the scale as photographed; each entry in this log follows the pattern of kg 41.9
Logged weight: kg 15
